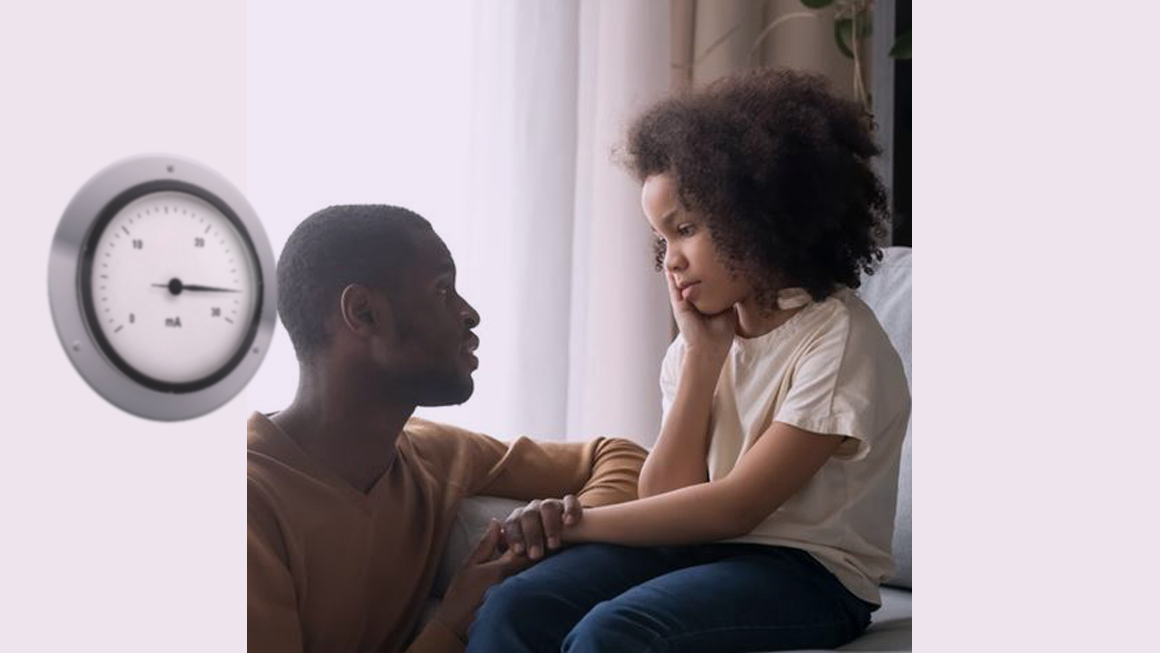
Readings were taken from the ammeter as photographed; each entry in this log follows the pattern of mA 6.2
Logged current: mA 27
